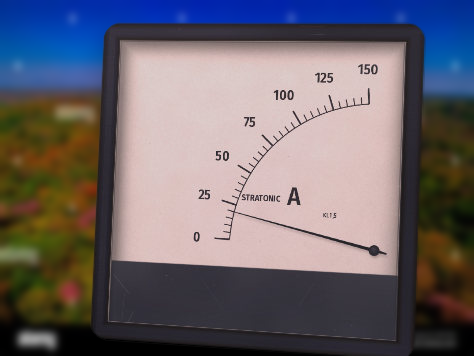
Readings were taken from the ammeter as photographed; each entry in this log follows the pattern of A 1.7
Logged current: A 20
